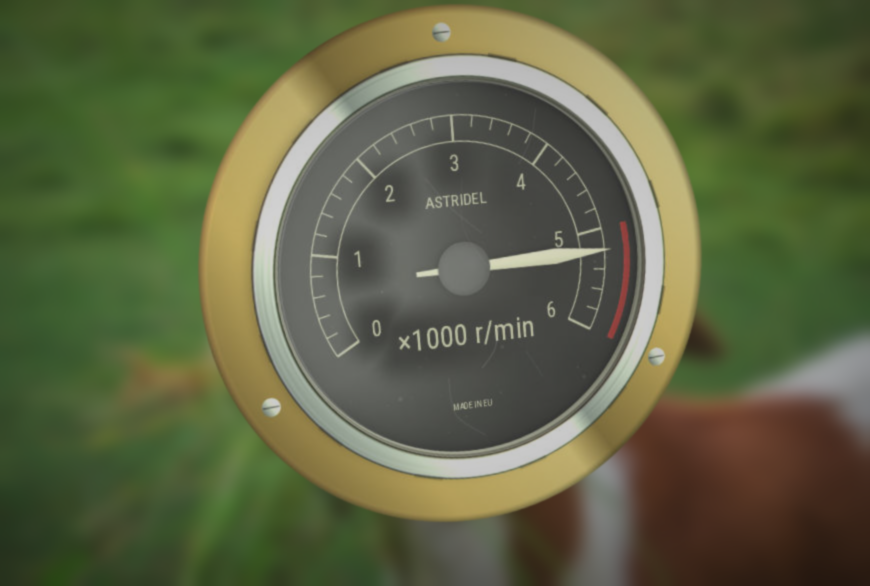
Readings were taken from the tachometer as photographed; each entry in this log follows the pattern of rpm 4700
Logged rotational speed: rpm 5200
